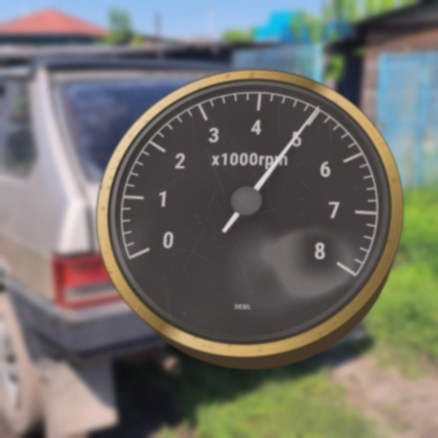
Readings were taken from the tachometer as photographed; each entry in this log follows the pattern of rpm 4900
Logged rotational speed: rpm 5000
